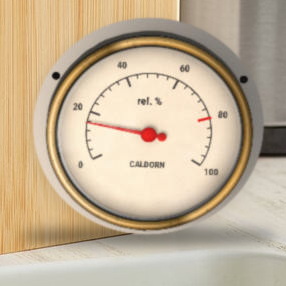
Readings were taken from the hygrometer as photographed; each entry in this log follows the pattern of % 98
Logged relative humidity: % 16
